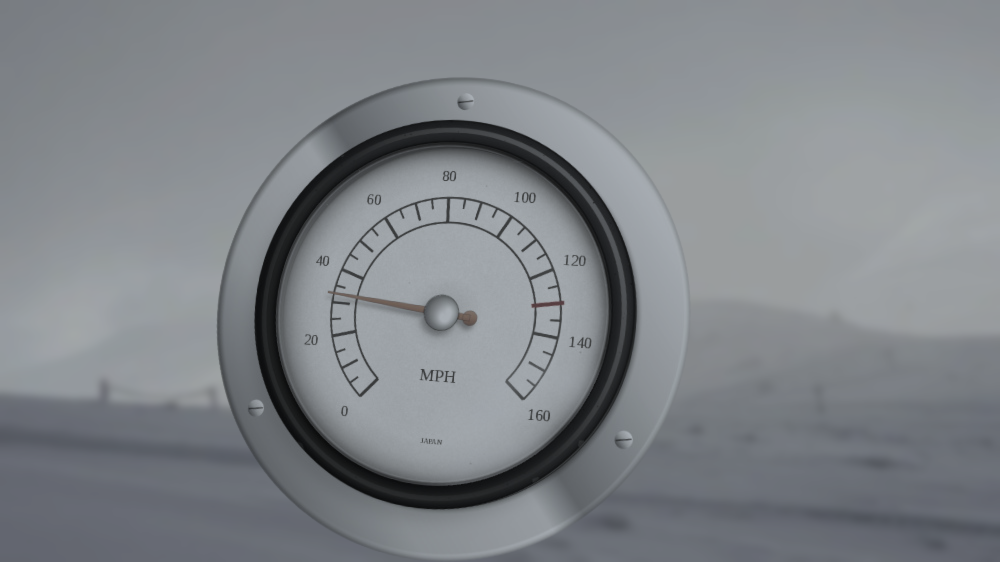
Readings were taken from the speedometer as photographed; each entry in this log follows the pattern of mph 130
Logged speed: mph 32.5
